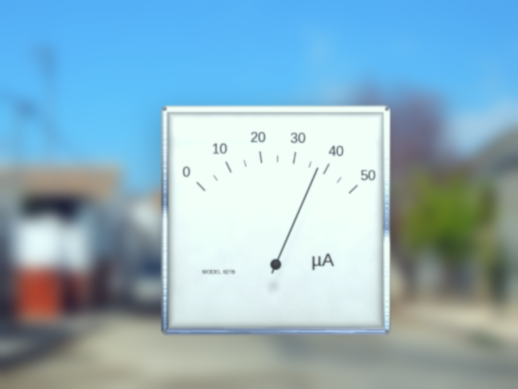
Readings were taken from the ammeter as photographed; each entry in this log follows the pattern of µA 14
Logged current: µA 37.5
